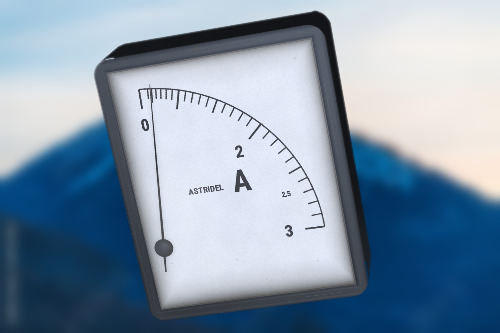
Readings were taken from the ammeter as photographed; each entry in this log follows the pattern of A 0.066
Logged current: A 0.5
